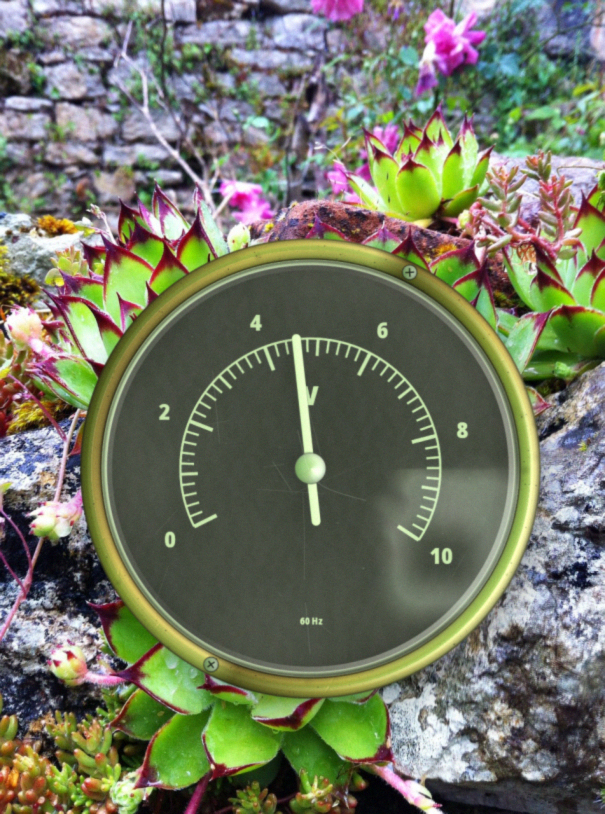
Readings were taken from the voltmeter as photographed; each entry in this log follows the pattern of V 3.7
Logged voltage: V 4.6
